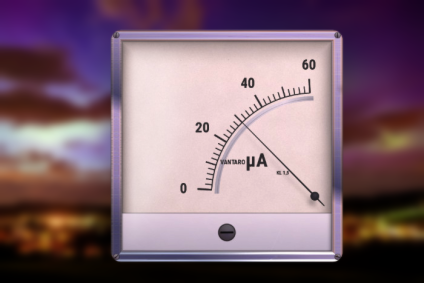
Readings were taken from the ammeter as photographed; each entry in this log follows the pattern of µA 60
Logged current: µA 30
